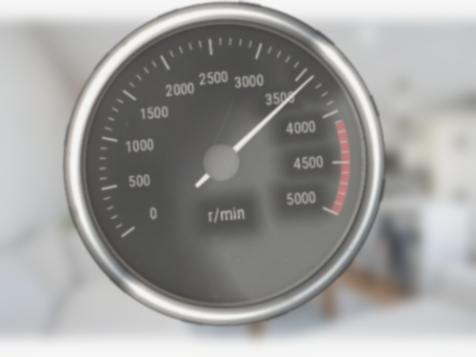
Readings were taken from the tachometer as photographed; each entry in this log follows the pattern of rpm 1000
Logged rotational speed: rpm 3600
